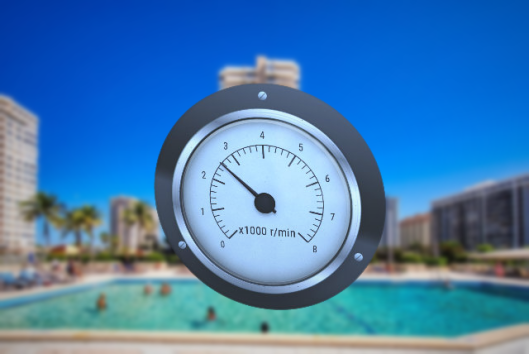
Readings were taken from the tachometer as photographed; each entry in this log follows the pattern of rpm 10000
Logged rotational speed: rpm 2600
